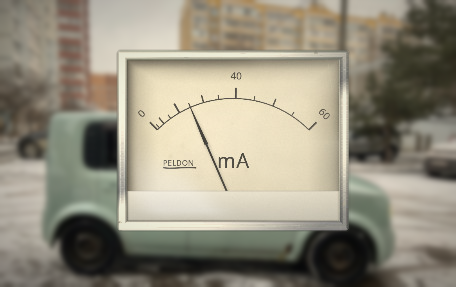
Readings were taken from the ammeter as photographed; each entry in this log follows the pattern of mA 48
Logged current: mA 25
